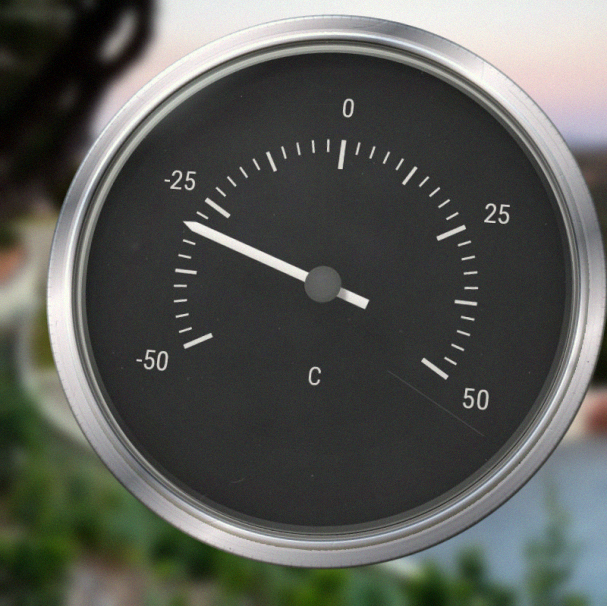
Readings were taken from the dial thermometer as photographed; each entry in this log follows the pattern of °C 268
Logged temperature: °C -30
